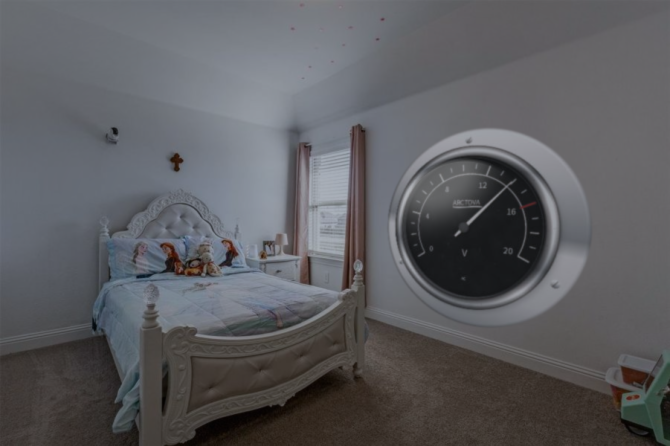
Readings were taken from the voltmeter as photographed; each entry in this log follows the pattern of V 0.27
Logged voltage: V 14
